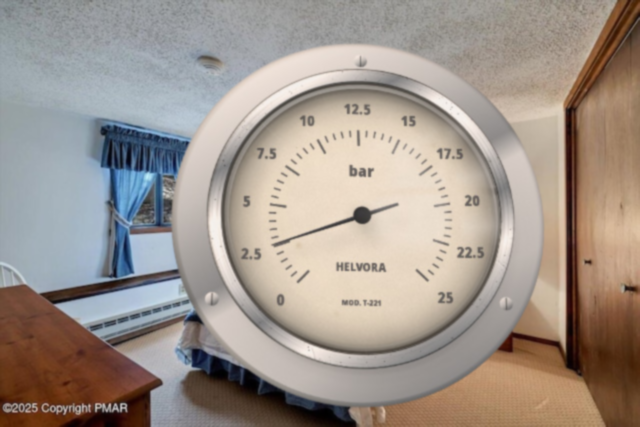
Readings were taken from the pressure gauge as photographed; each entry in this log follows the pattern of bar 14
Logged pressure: bar 2.5
